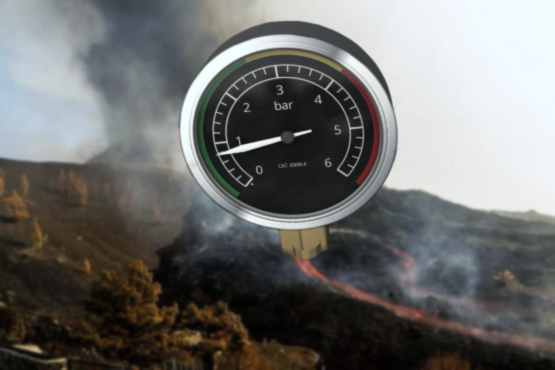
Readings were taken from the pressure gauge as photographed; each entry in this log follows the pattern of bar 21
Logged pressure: bar 0.8
